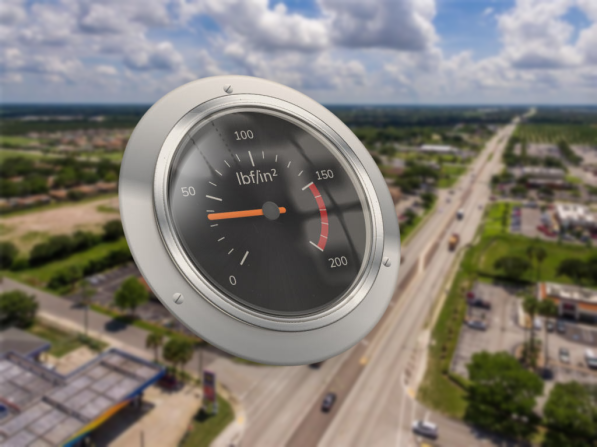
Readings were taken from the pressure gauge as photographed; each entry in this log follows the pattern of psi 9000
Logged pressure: psi 35
